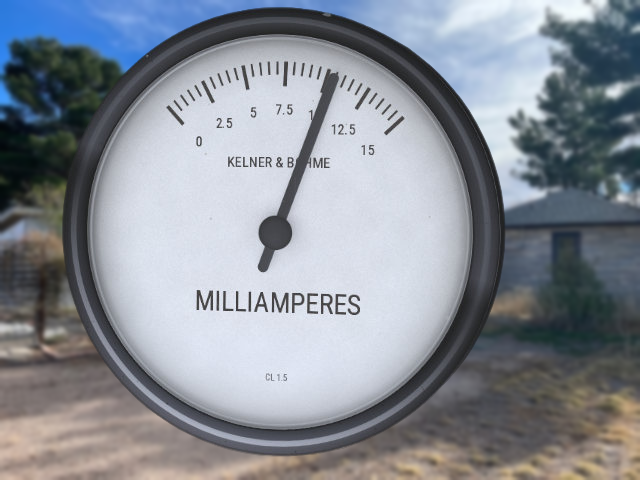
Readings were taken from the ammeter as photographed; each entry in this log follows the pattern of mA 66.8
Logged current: mA 10.5
